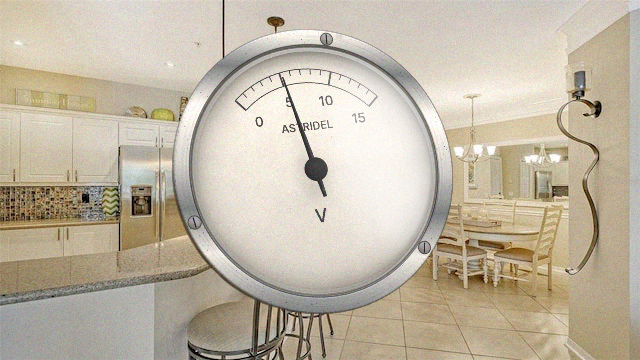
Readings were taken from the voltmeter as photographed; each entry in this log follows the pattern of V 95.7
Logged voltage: V 5
